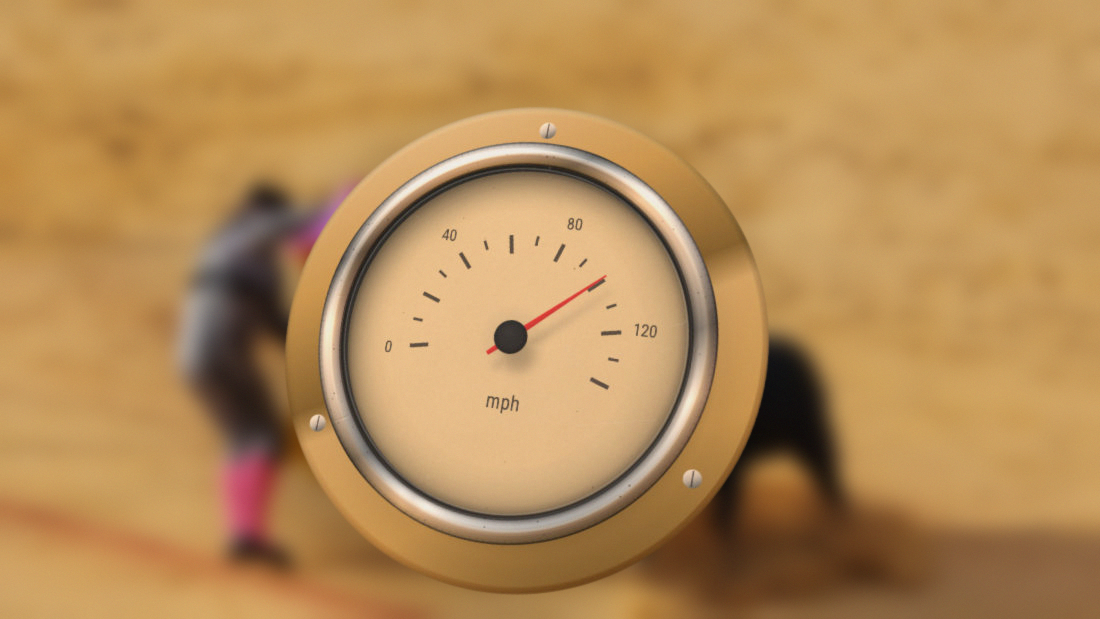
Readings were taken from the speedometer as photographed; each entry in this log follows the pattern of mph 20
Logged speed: mph 100
